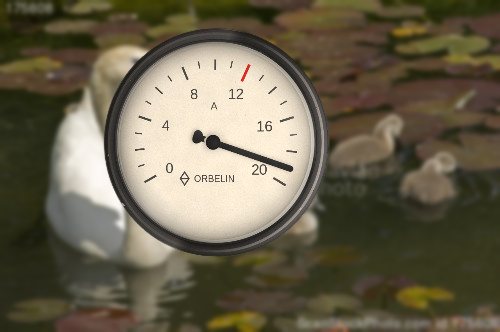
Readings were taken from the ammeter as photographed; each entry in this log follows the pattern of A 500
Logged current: A 19
